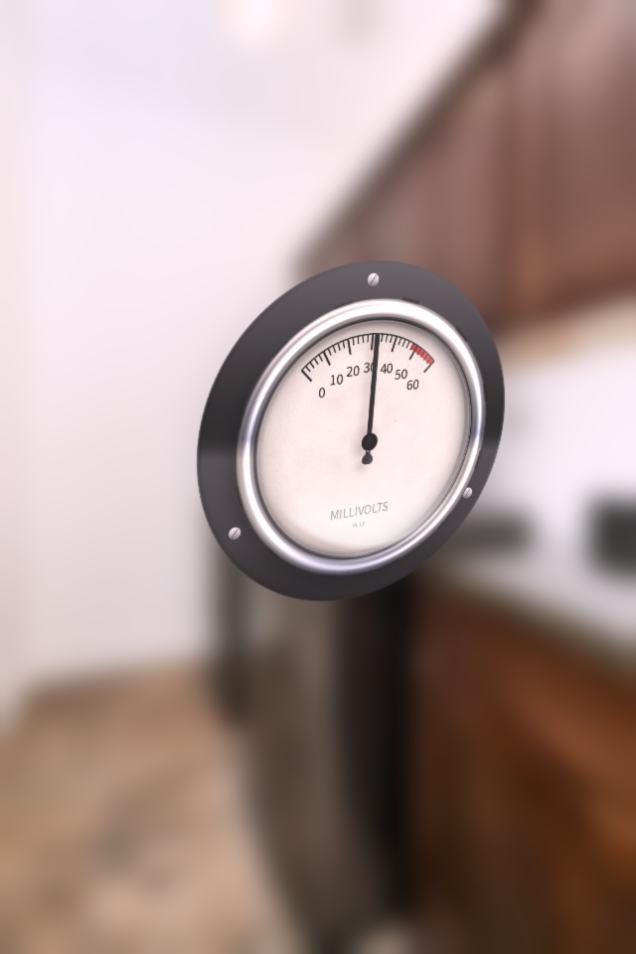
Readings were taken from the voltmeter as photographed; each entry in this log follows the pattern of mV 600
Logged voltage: mV 30
